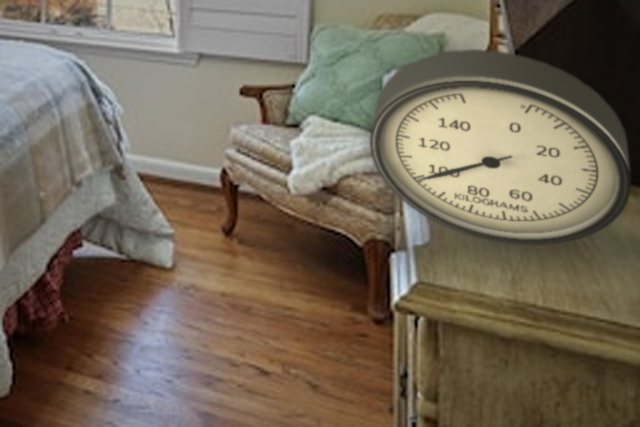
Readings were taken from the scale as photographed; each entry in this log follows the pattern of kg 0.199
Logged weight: kg 100
